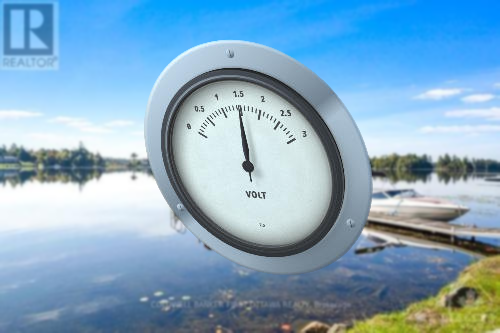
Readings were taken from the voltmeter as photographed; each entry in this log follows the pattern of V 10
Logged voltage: V 1.5
